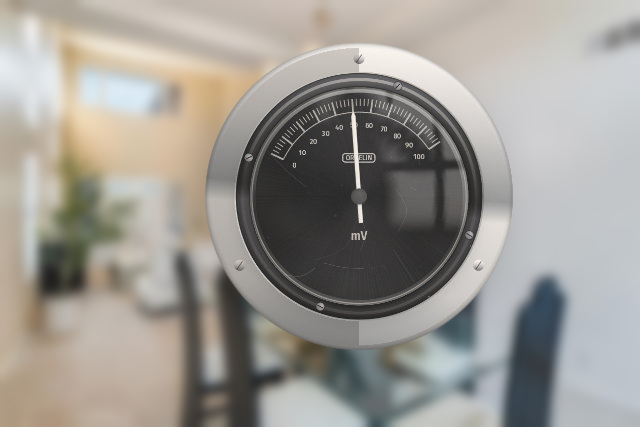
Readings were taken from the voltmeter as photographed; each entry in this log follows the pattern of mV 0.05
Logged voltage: mV 50
